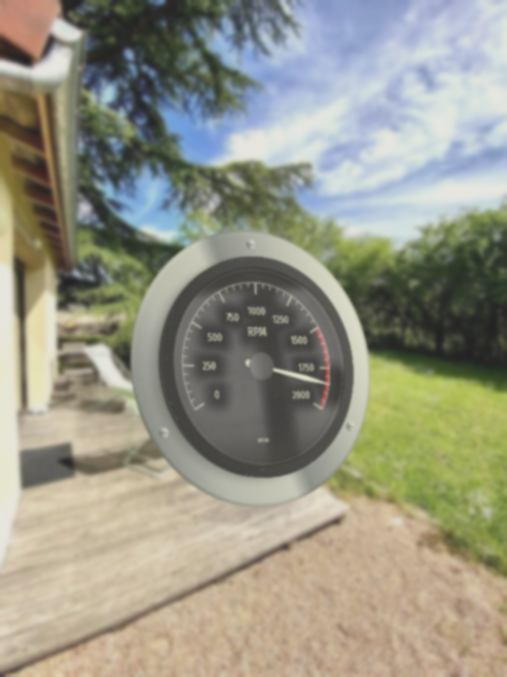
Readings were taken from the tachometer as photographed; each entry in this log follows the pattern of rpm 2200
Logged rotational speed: rpm 1850
